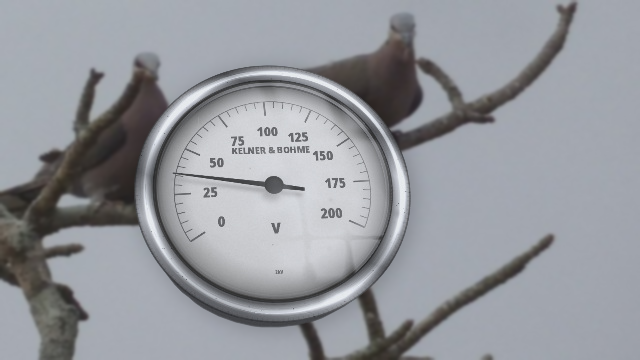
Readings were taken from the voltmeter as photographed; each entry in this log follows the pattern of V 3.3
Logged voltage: V 35
